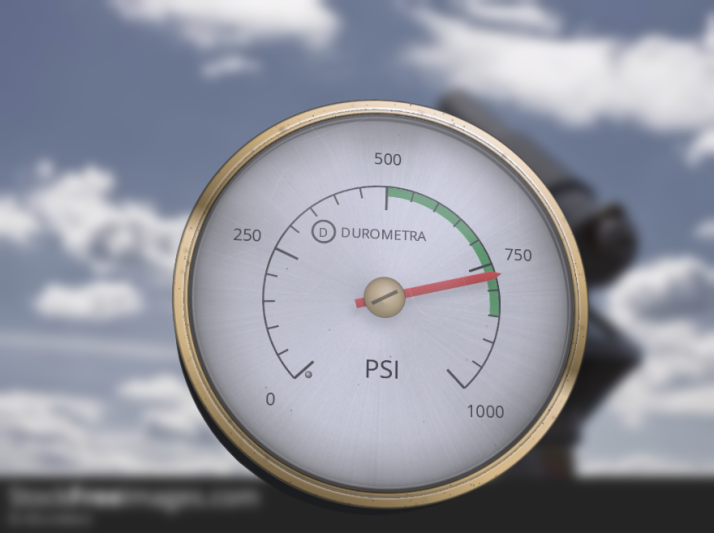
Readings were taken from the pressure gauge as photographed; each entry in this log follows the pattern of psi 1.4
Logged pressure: psi 775
